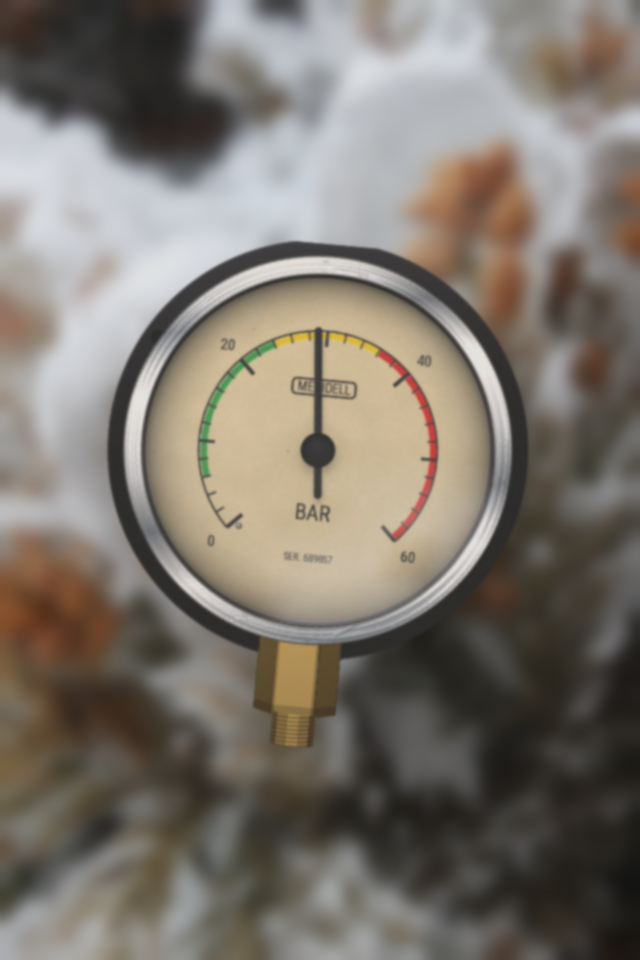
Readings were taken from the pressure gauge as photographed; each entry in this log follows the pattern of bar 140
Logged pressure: bar 29
